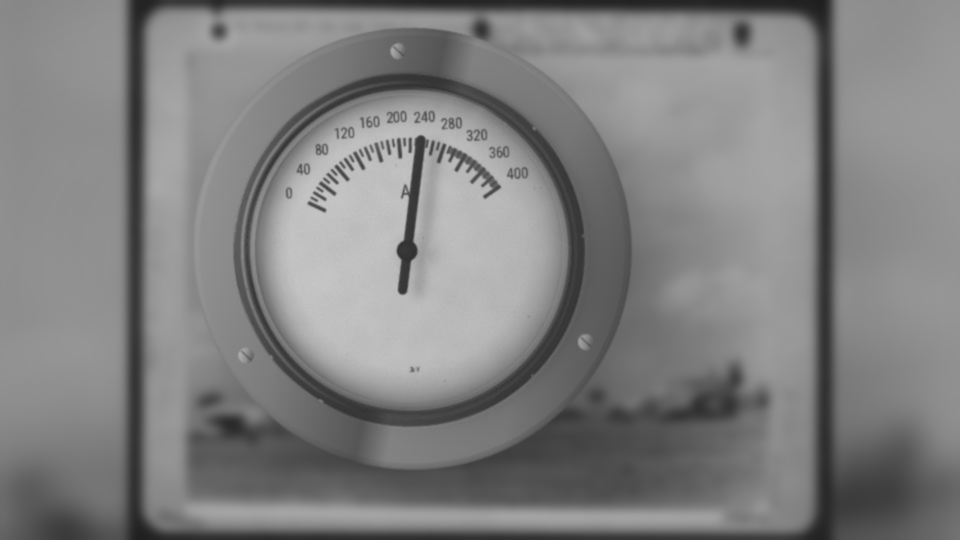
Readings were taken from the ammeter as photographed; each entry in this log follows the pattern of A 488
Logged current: A 240
